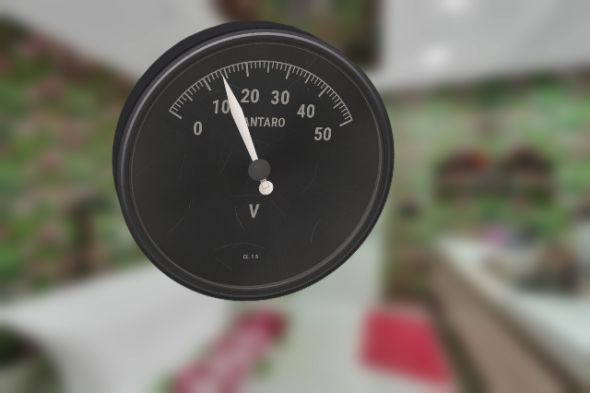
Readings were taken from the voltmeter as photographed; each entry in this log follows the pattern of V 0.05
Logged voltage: V 14
